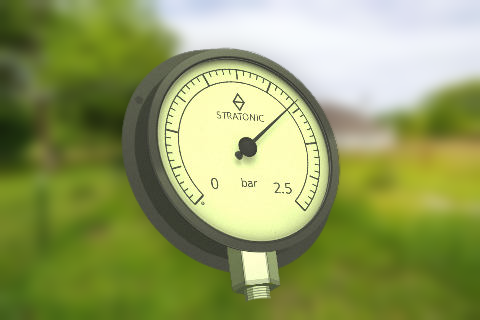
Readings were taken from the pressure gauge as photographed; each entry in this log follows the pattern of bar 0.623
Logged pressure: bar 1.7
